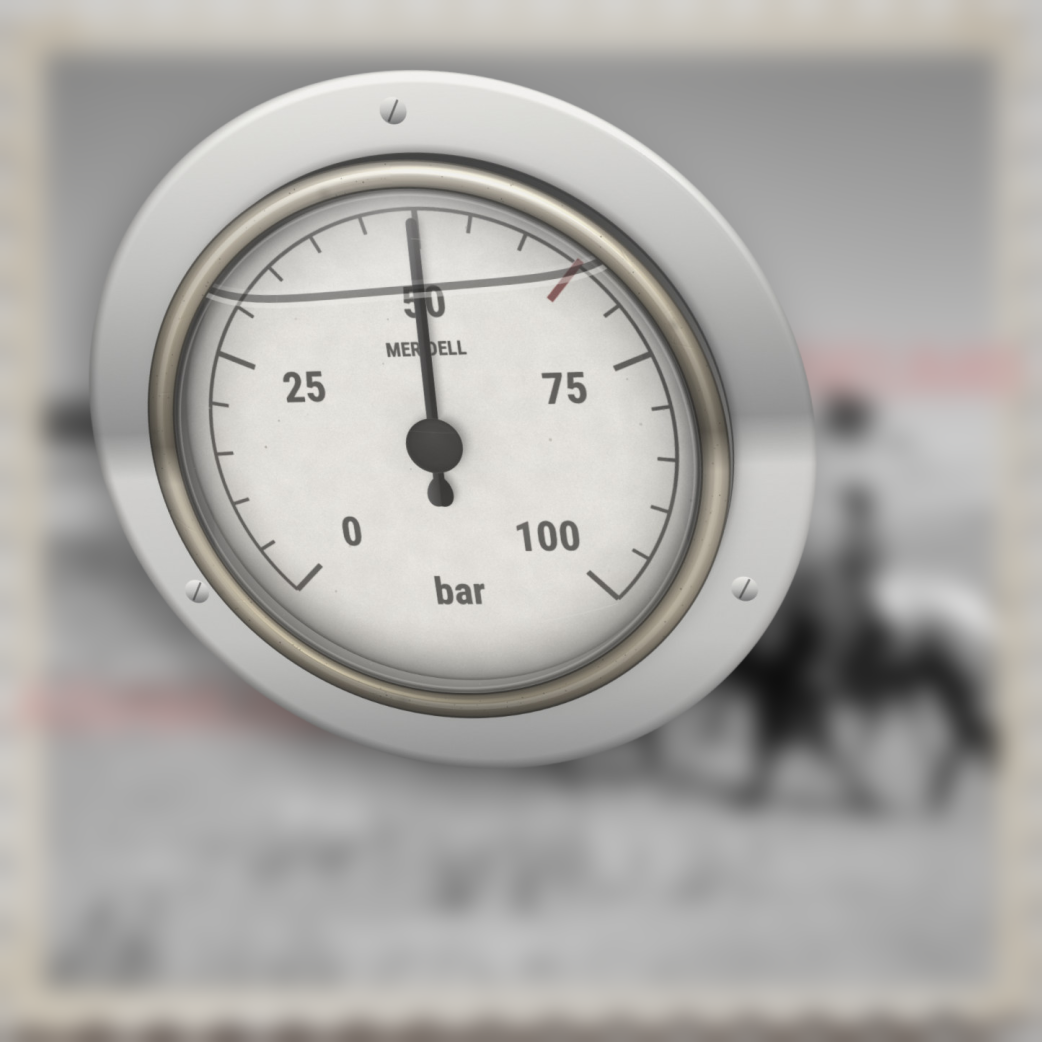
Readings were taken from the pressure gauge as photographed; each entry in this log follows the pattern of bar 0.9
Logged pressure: bar 50
